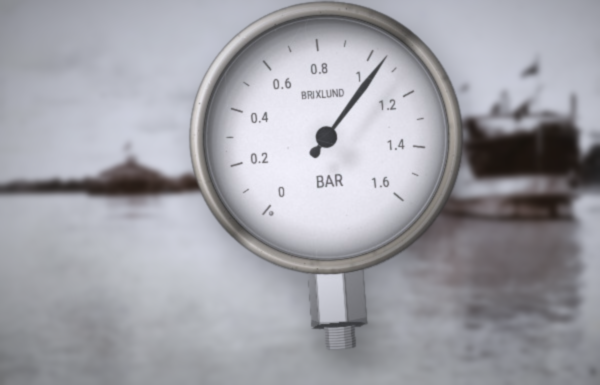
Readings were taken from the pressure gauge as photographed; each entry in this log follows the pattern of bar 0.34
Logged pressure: bar 1.05
